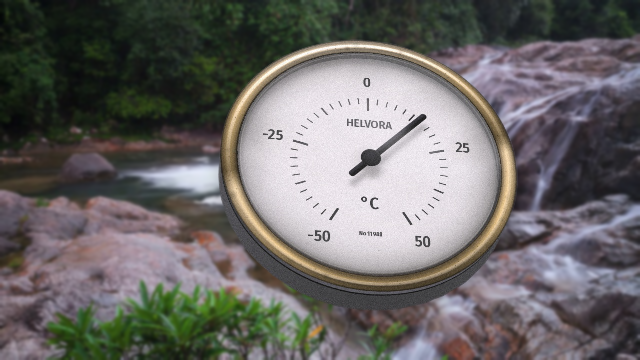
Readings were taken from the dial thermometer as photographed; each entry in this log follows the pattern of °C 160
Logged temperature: °C 15
